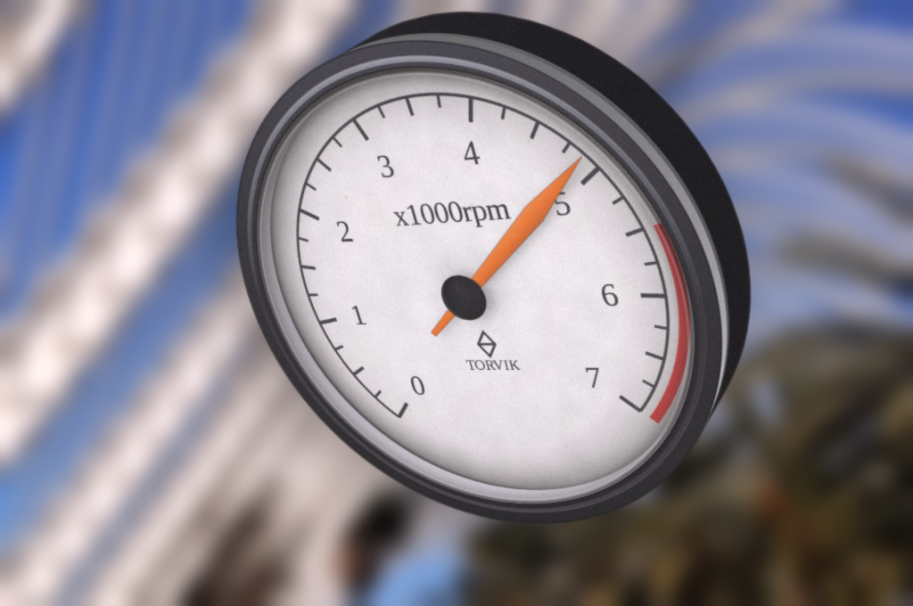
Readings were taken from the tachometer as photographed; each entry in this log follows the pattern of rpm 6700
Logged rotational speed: rpm 4875
